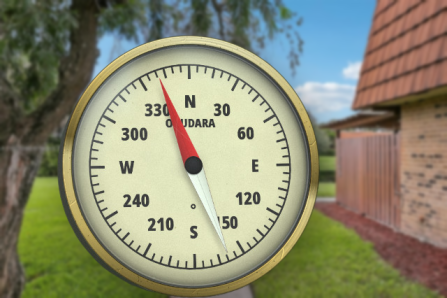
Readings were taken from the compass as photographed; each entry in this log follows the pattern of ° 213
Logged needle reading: ° 340
